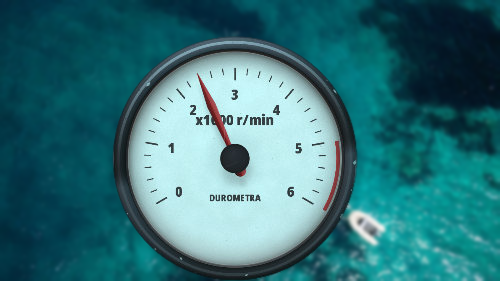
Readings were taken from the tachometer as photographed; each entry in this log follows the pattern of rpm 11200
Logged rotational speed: rpm 2400
